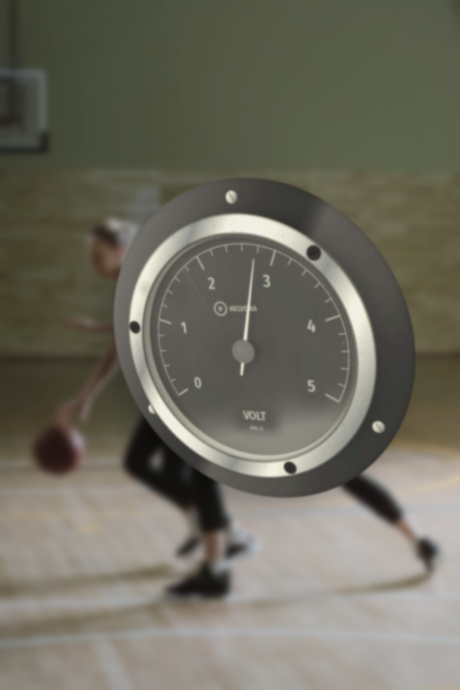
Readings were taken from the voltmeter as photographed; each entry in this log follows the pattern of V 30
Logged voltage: V 2.8
